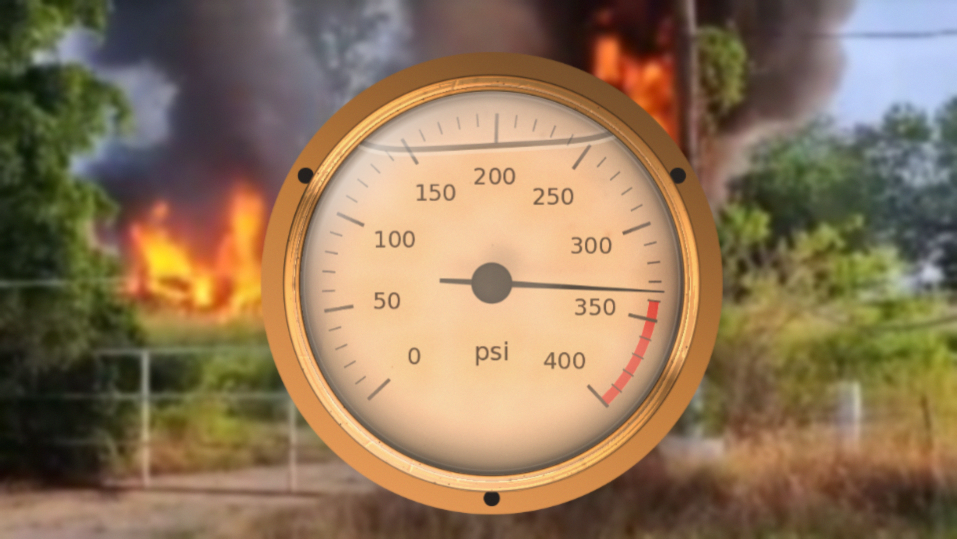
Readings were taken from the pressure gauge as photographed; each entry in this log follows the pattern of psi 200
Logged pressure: psi 335
